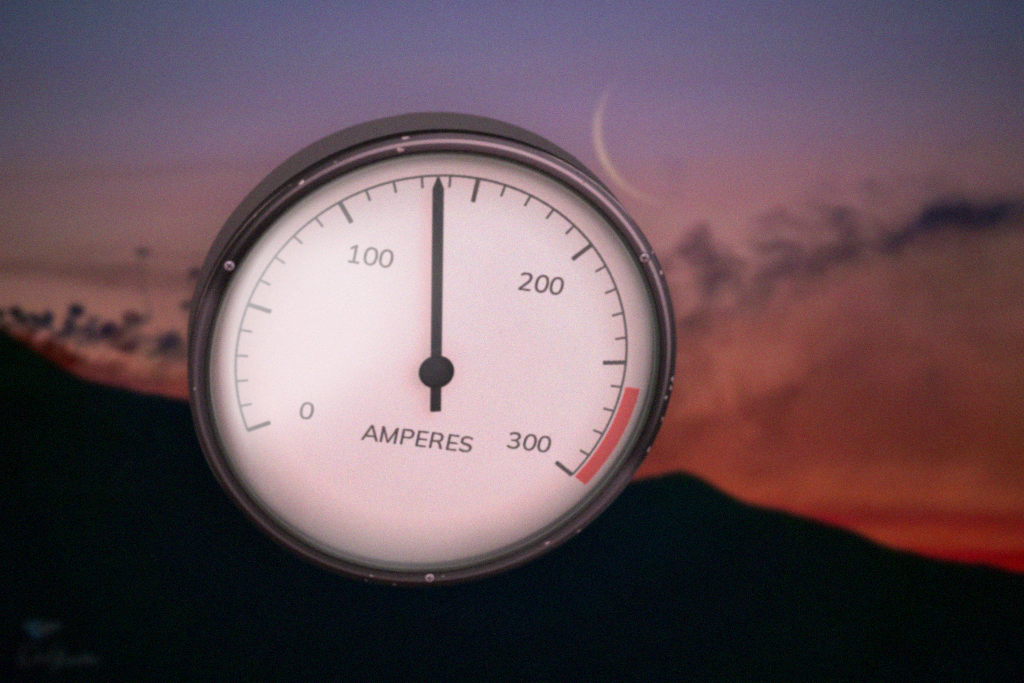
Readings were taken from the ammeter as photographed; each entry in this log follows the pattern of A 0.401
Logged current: A 135
